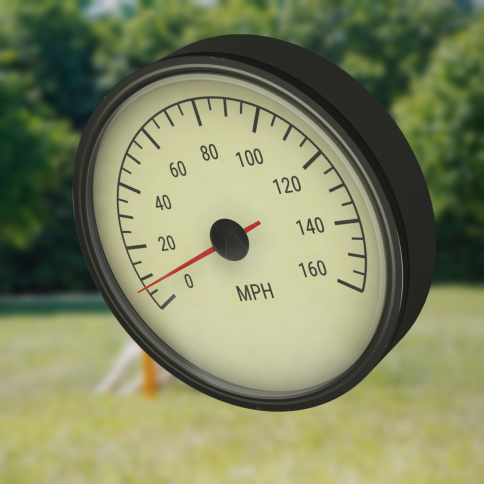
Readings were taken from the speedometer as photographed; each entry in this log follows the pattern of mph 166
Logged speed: mph 7.5
